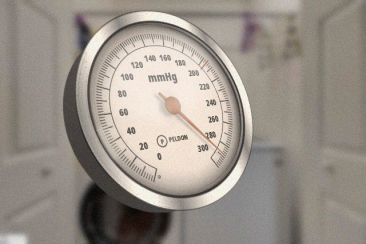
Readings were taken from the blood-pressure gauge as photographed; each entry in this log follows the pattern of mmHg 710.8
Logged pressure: mmHg 290
